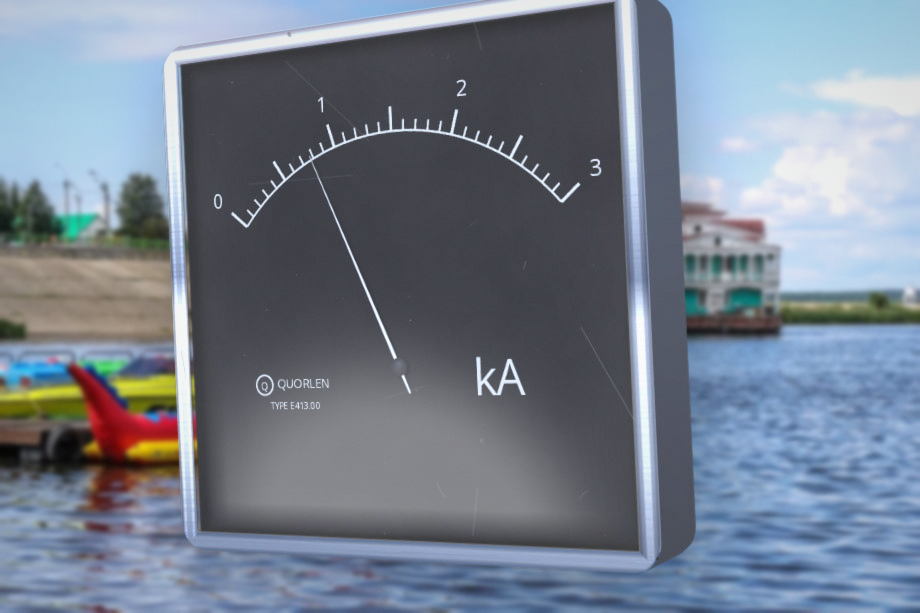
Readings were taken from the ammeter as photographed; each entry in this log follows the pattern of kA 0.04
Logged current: kA 0.8
